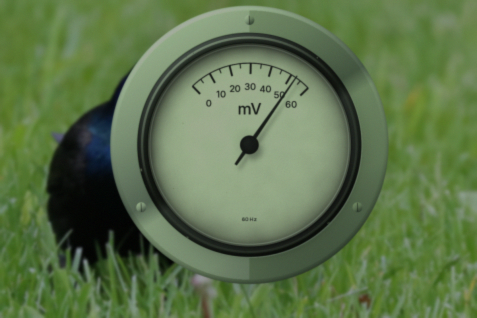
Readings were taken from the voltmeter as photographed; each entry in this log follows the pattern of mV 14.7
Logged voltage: mV 52.5
